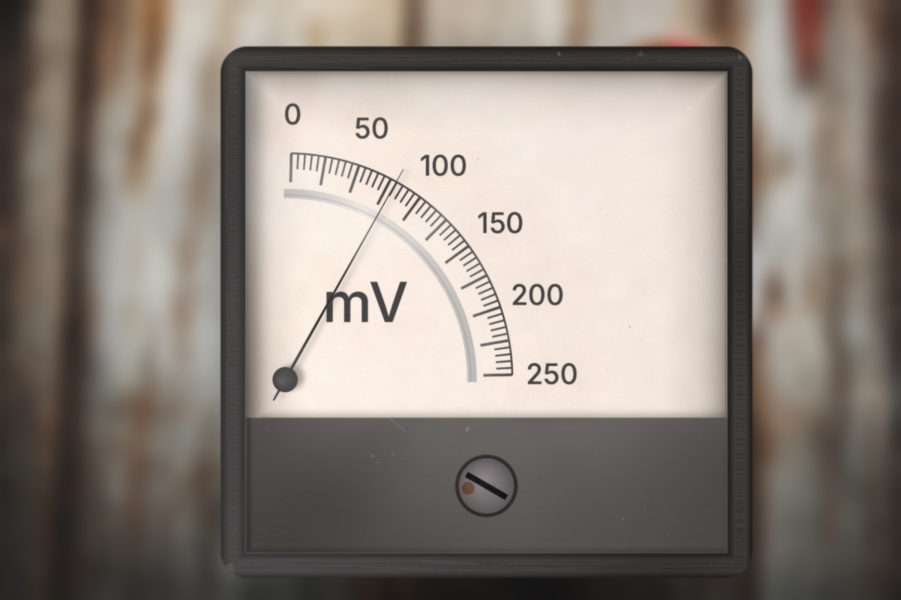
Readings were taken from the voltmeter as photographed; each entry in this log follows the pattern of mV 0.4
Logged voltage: mV 80
